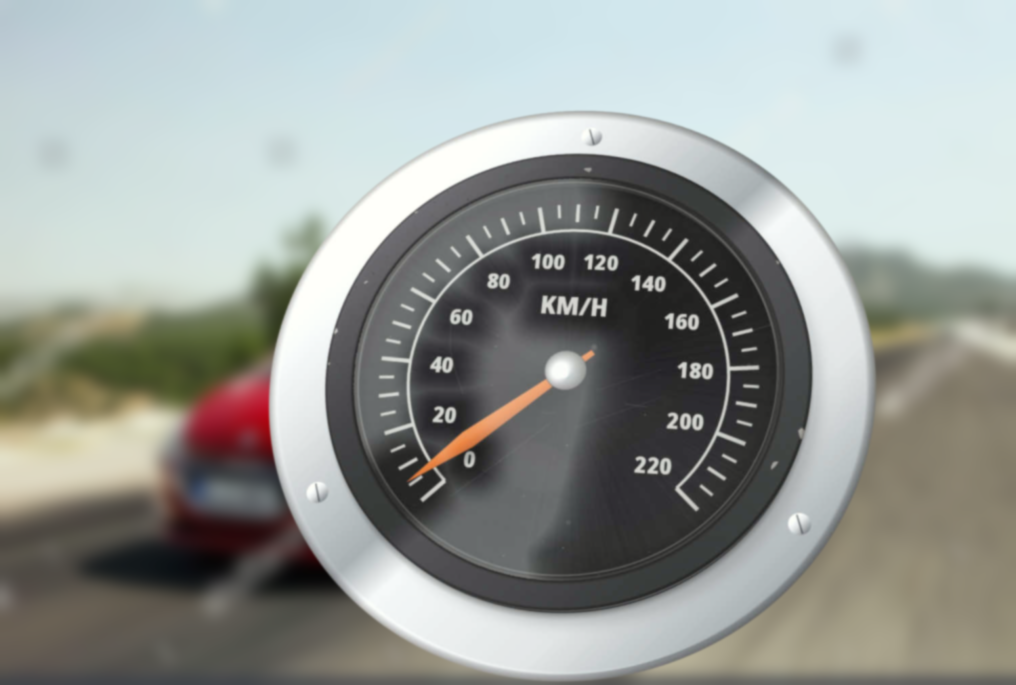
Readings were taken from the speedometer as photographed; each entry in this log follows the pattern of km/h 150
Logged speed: km/h 5
